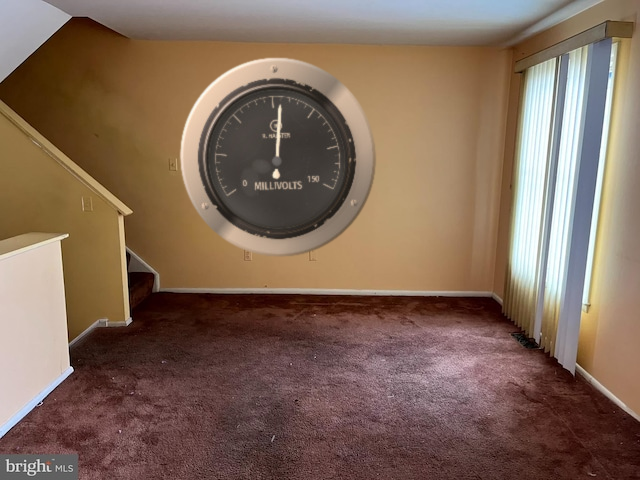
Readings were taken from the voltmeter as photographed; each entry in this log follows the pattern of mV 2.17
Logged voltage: mV 80
